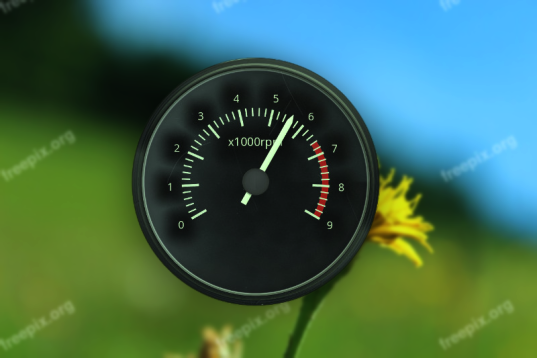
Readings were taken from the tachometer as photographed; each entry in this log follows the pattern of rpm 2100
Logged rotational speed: rpm 5600
